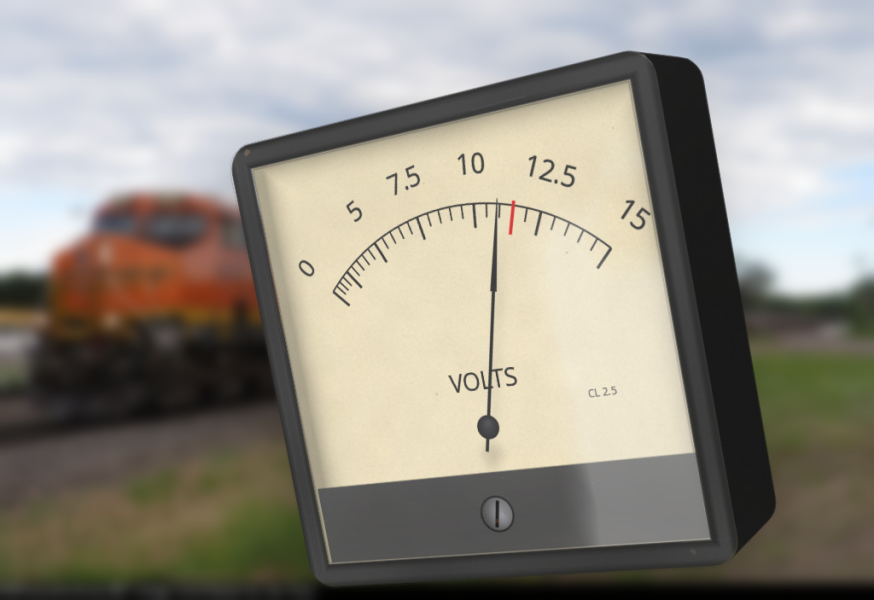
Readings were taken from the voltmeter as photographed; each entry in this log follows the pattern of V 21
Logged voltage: V 11
